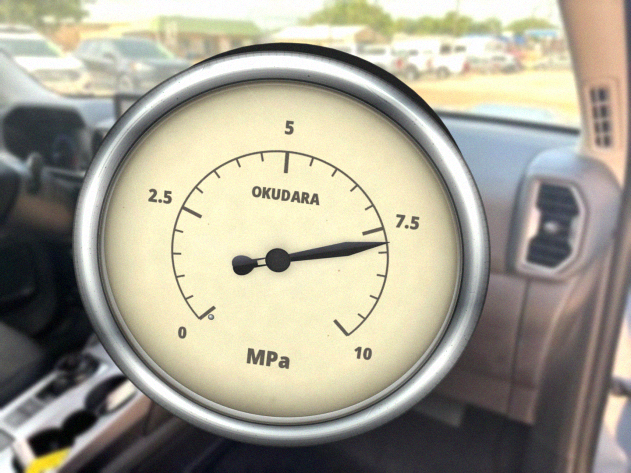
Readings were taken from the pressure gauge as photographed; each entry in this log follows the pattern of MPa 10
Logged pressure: MPa 7.75
